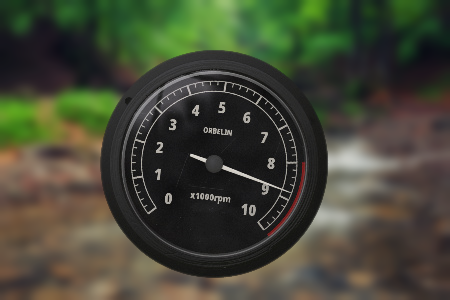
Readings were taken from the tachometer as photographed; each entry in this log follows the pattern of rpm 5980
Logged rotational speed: rpm 8800
